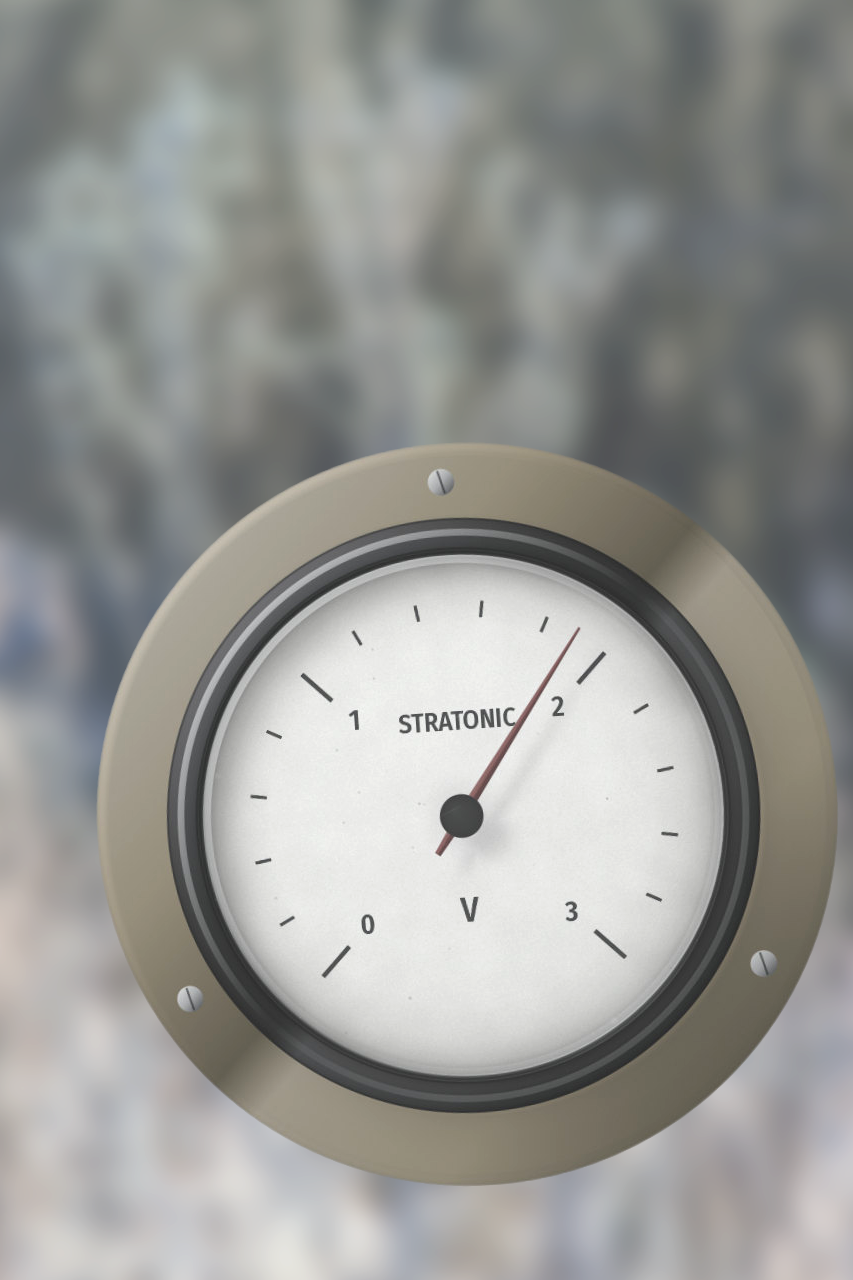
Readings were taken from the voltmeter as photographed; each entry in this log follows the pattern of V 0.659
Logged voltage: V 1.9
